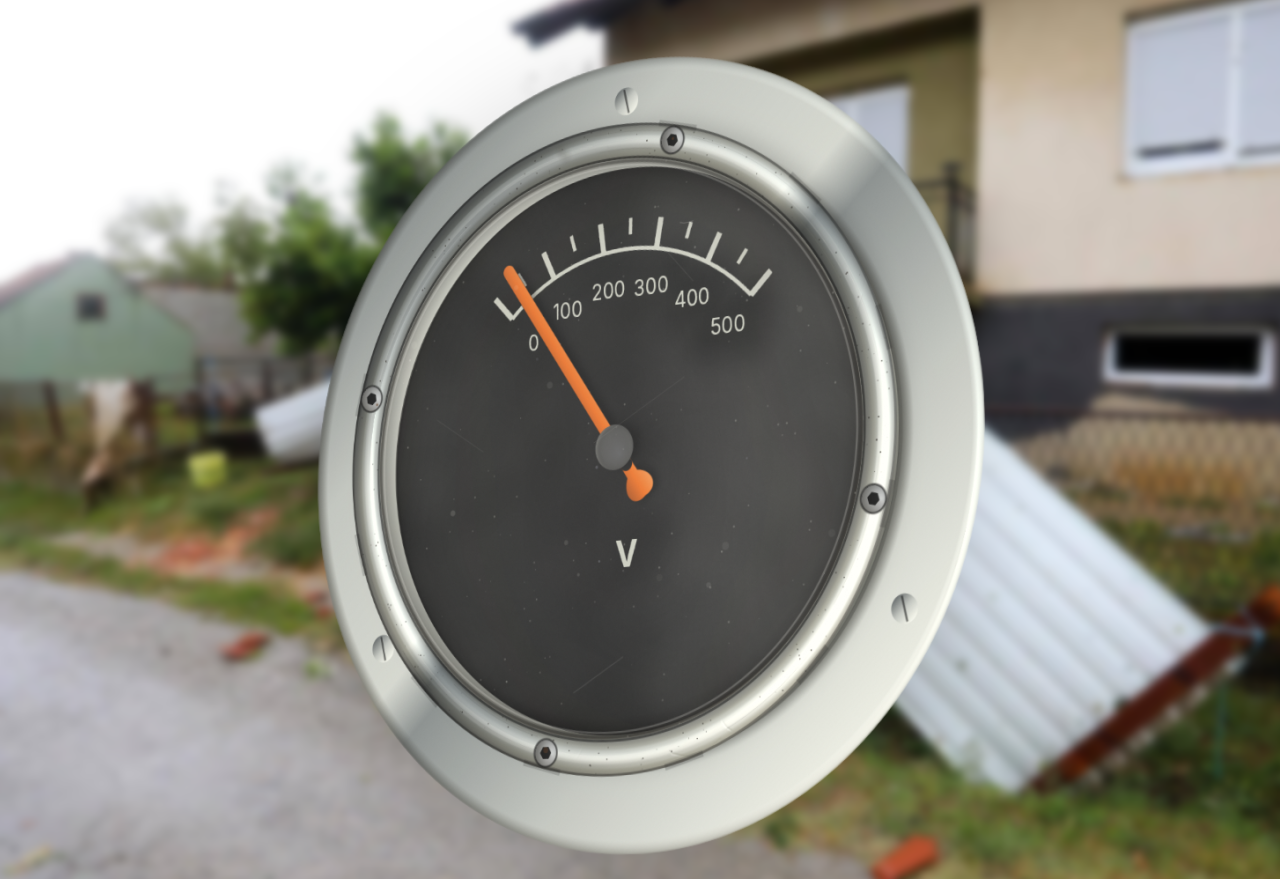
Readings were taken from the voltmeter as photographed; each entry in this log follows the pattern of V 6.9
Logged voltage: V 50
